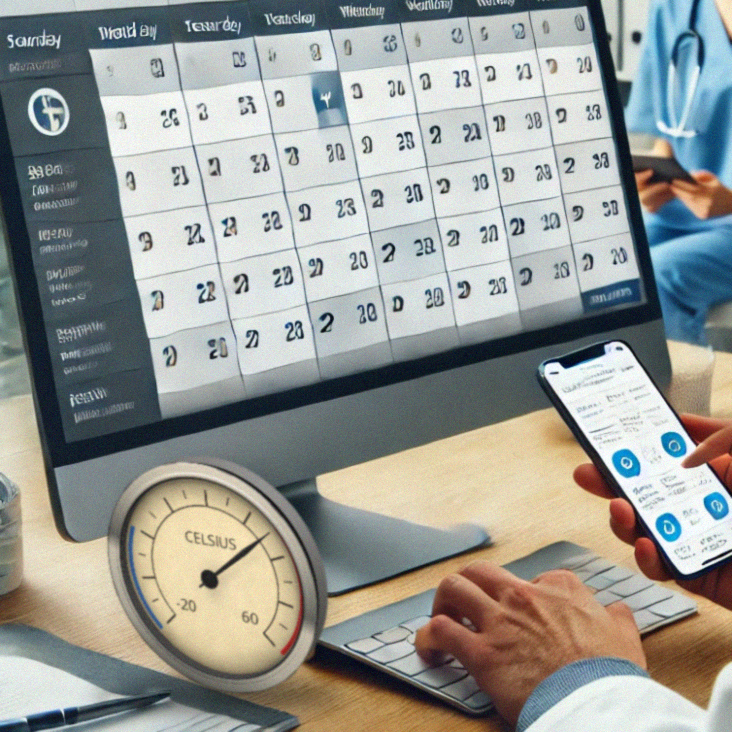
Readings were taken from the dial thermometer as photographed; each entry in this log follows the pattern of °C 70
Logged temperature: °C 35
